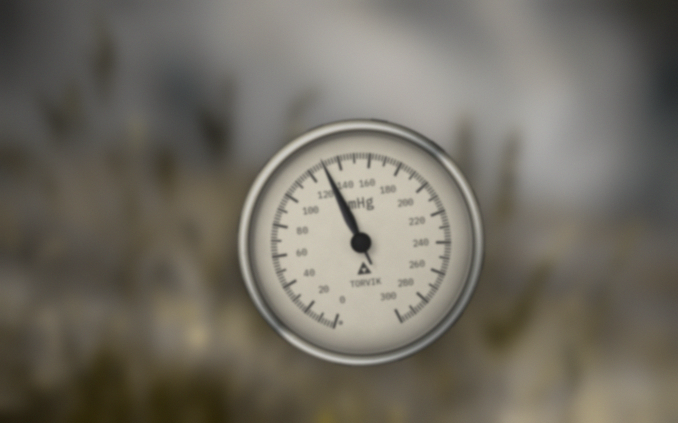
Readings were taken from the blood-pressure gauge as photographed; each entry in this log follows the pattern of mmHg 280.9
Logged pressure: mmHg 130
